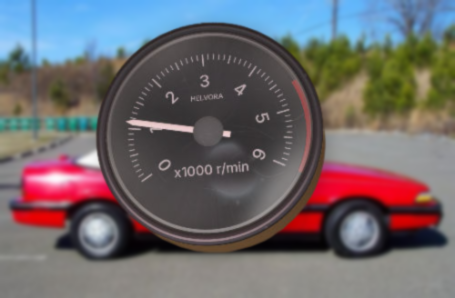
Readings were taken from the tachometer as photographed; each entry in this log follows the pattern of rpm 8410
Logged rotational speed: rpm 1100
